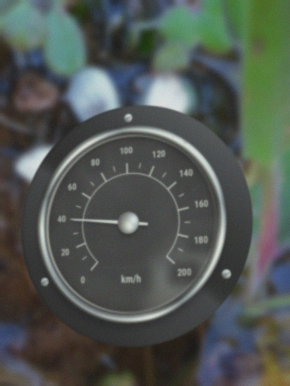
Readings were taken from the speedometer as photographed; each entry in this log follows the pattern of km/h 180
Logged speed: km/h 40
